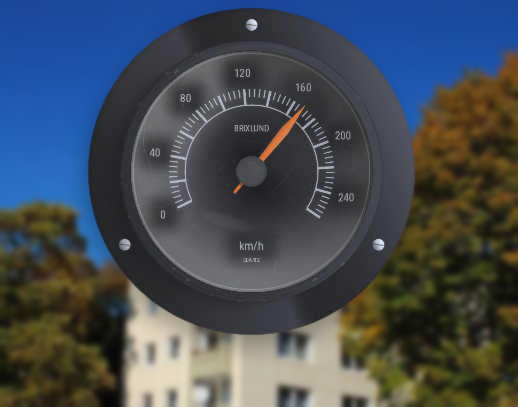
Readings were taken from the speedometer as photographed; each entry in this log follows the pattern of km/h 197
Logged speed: km/h 168
